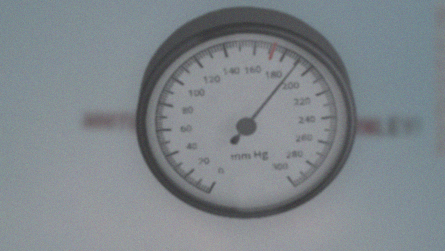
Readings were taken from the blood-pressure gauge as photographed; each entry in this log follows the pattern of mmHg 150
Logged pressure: mmHg 190
